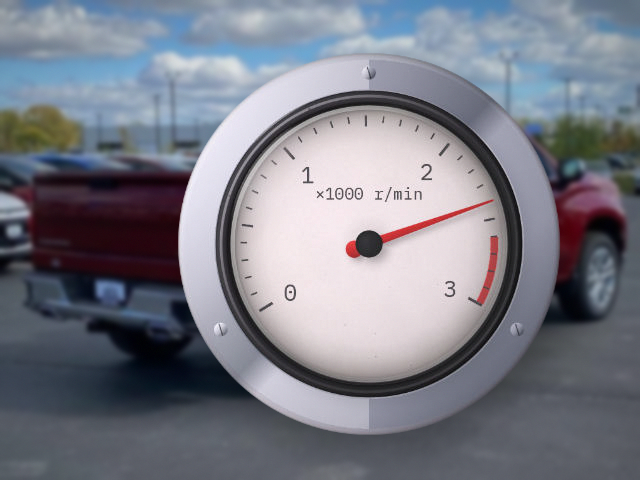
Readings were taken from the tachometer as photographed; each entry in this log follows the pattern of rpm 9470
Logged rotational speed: rpm 2400
